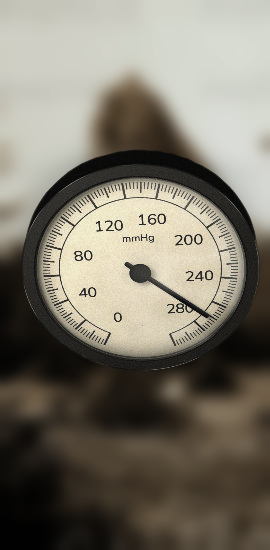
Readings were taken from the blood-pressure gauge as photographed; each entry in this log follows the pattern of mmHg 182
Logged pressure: mmHg 270
